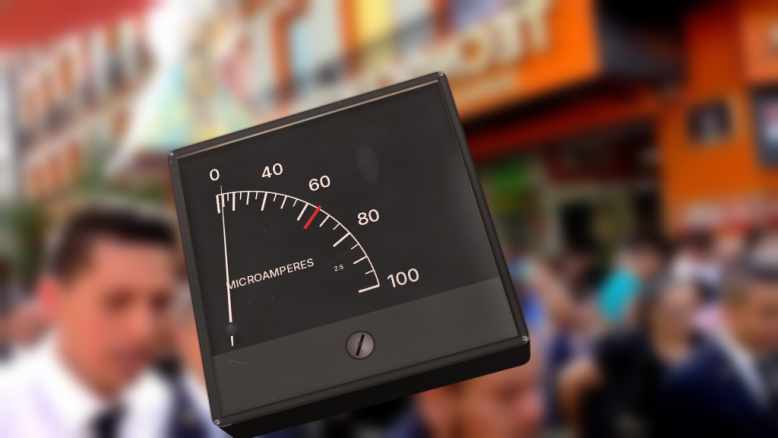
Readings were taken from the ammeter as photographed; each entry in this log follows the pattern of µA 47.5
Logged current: µA 10
